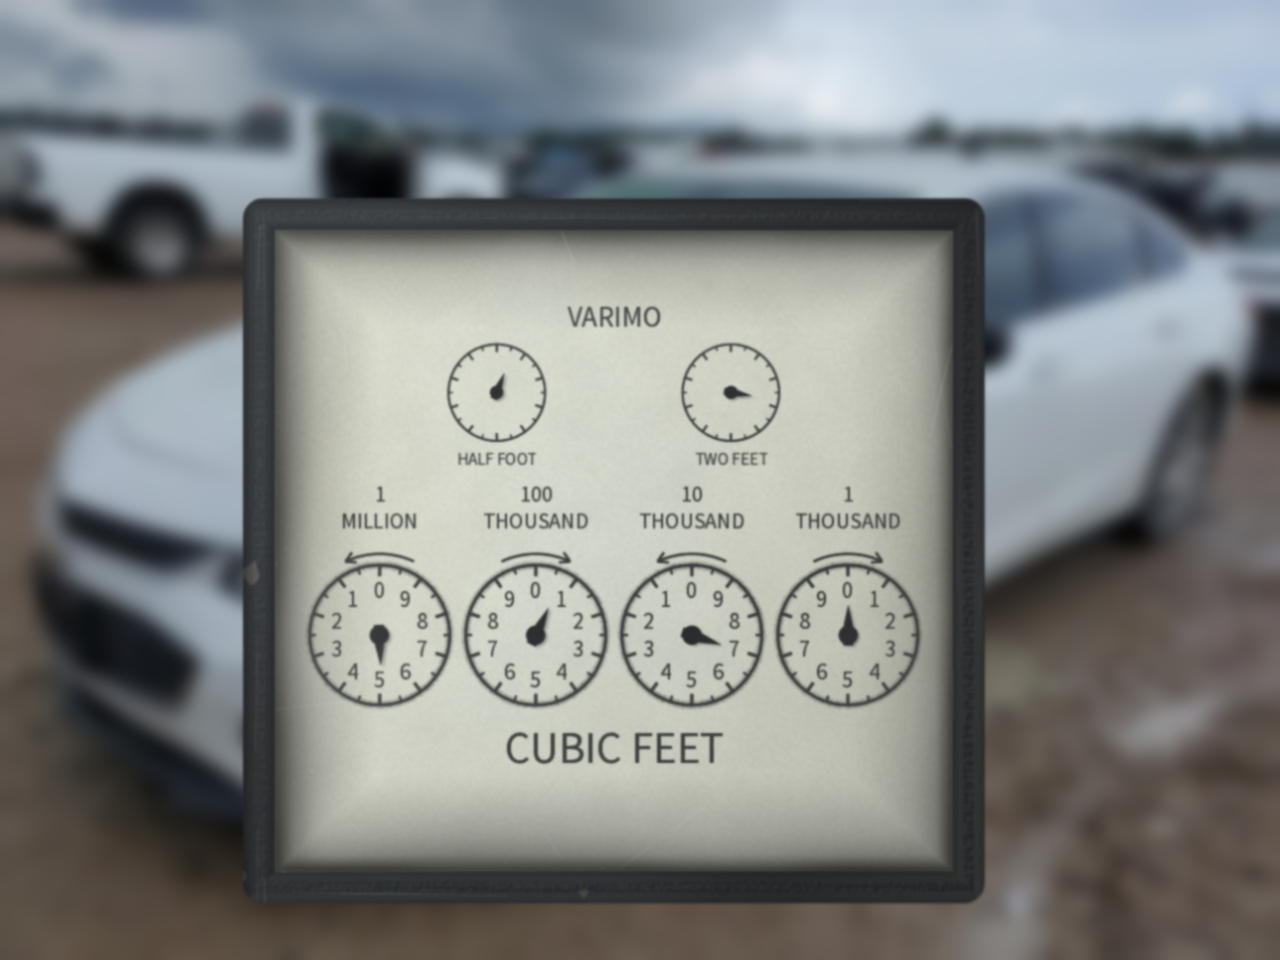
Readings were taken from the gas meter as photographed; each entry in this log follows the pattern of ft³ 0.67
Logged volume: ft³ 507000
